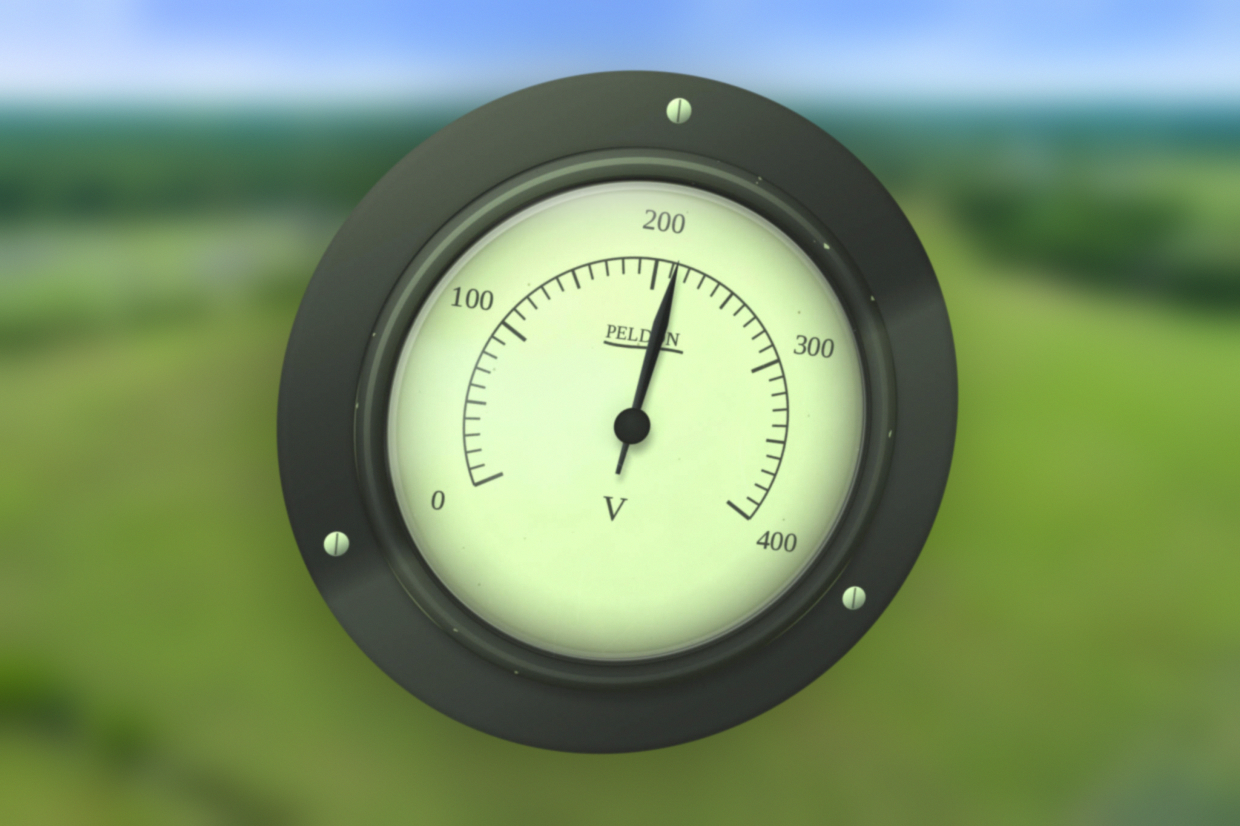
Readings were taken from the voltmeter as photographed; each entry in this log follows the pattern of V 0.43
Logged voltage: V 210
